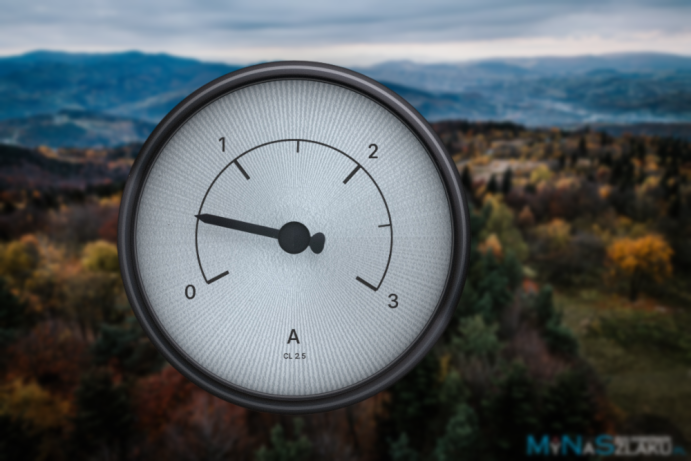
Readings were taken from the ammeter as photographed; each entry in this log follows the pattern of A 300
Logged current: A 0.5
